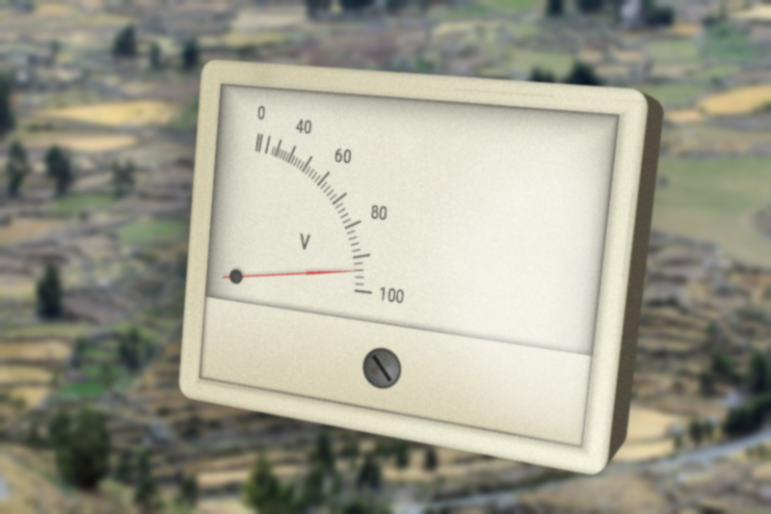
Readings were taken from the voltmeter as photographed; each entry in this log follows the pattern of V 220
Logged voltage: V 94
